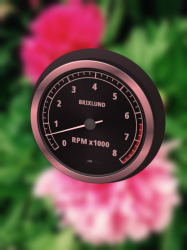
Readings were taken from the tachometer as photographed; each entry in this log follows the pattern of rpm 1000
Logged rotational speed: rpm 600
